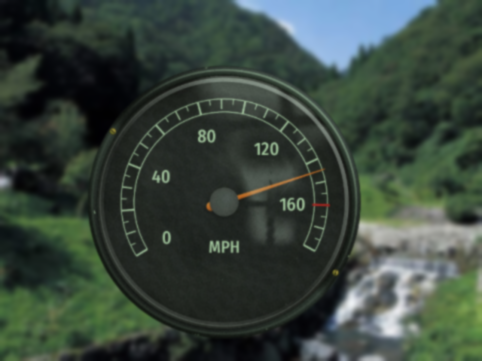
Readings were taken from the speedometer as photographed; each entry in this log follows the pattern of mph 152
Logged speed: mph 145
